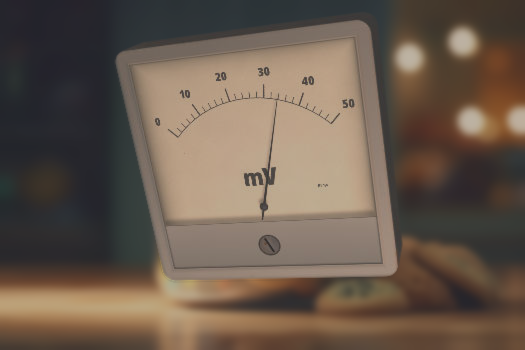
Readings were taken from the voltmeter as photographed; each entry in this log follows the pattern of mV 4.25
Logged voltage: mV 34
